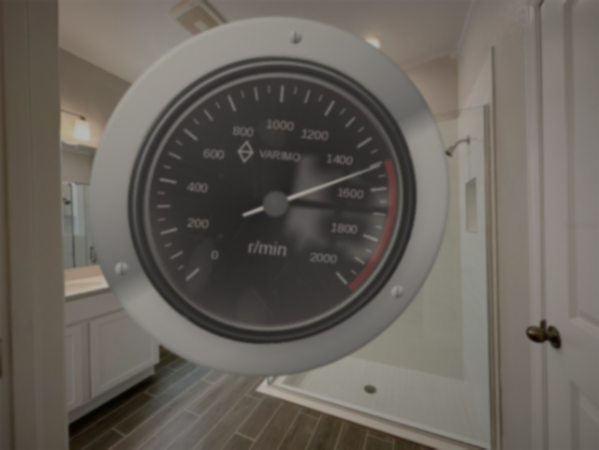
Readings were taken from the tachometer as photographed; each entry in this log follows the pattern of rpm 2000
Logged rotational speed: rpm 1500
